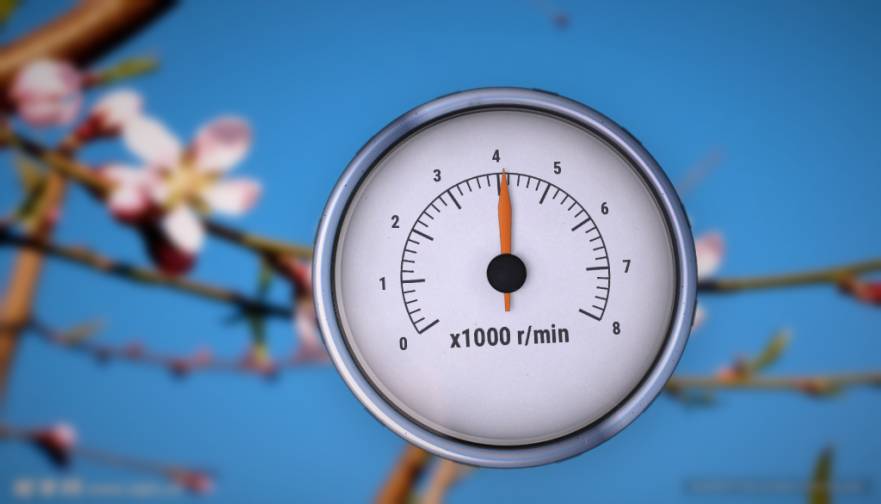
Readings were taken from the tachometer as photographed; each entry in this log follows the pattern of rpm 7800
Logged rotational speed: rpm 4100
